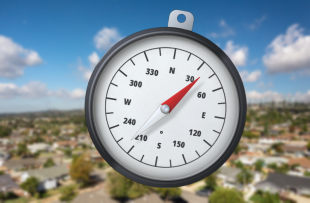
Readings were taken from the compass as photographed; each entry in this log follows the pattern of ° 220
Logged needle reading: ° 37.5
